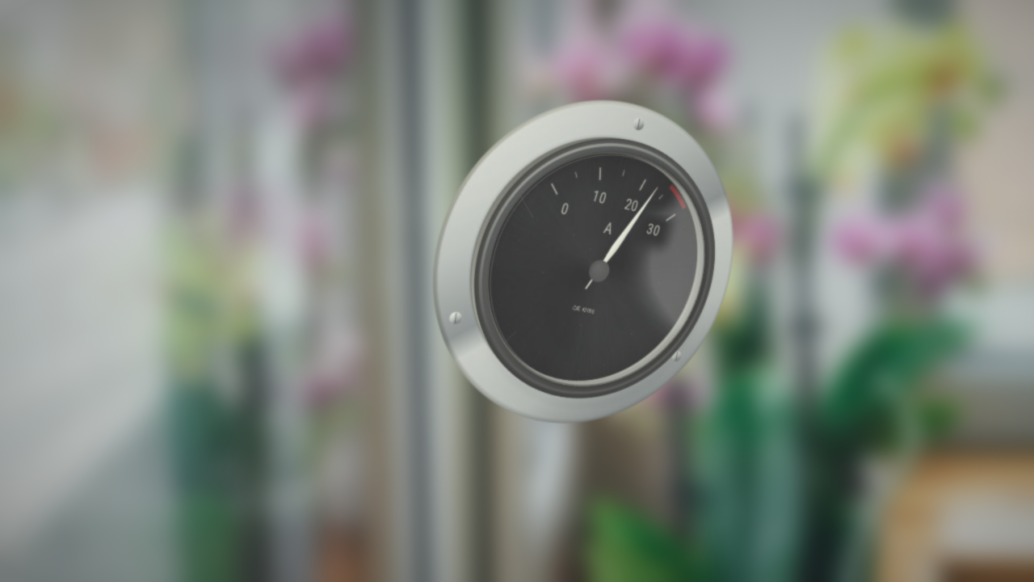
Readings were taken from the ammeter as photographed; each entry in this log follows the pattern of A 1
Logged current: A 22.5
